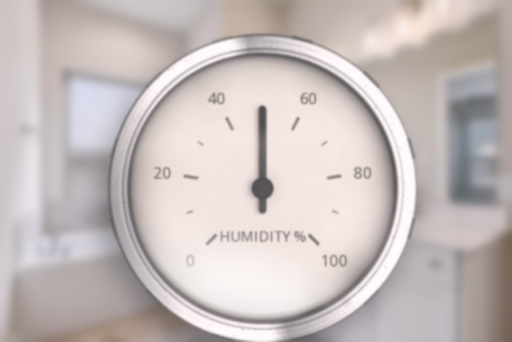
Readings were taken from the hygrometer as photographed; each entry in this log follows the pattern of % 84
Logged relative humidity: % 50
